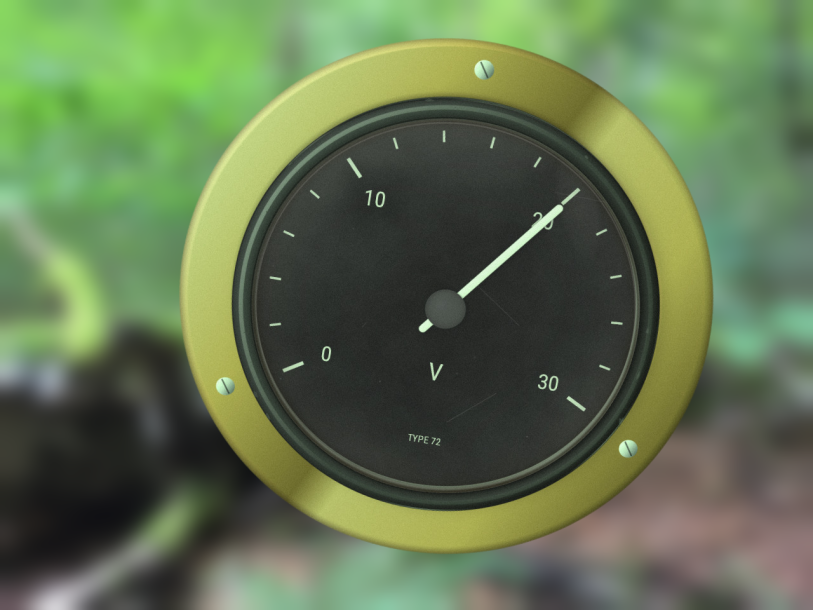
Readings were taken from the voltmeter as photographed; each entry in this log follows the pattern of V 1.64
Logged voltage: V 20
